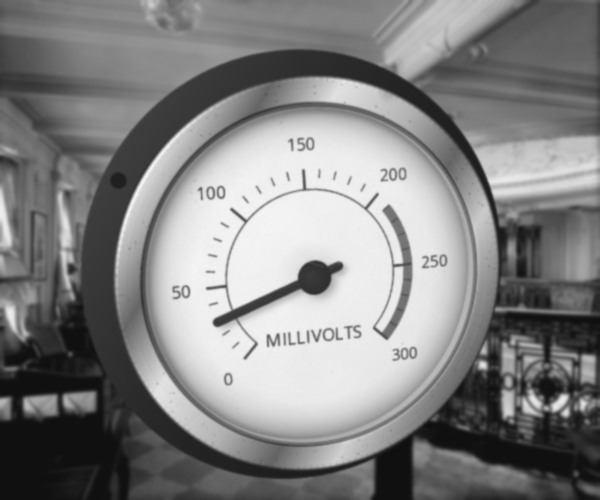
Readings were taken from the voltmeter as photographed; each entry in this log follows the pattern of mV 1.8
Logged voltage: mV 30
